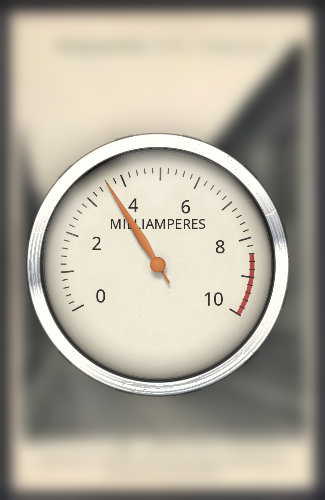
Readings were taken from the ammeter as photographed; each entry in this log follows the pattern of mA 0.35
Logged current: mA 3.6
